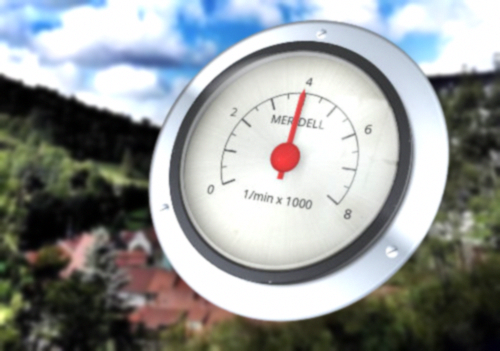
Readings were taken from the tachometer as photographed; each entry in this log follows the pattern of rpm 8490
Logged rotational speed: rpm 4000
